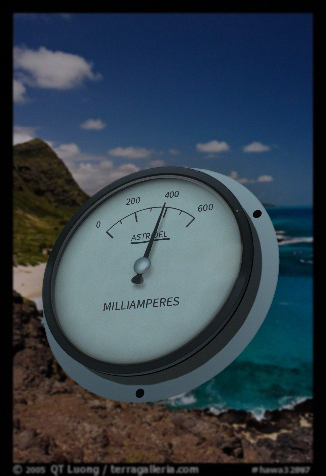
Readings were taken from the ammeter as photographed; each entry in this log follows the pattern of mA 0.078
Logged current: mA 400
